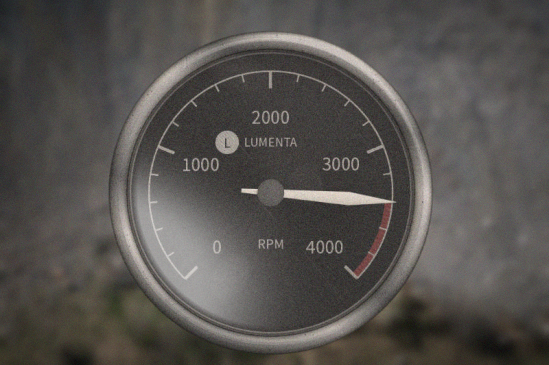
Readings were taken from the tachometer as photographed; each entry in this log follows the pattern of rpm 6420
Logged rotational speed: rpm 3400
